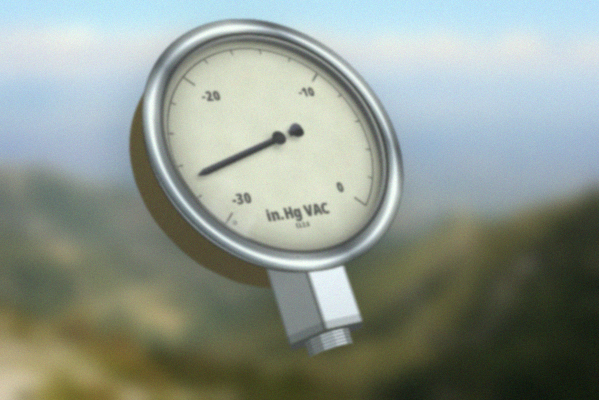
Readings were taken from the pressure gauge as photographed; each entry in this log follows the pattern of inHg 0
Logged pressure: inHg -27
